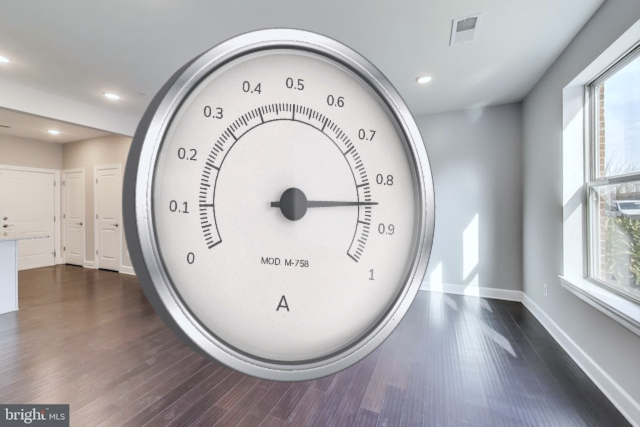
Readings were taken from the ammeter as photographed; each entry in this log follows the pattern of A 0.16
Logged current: A 0.85
